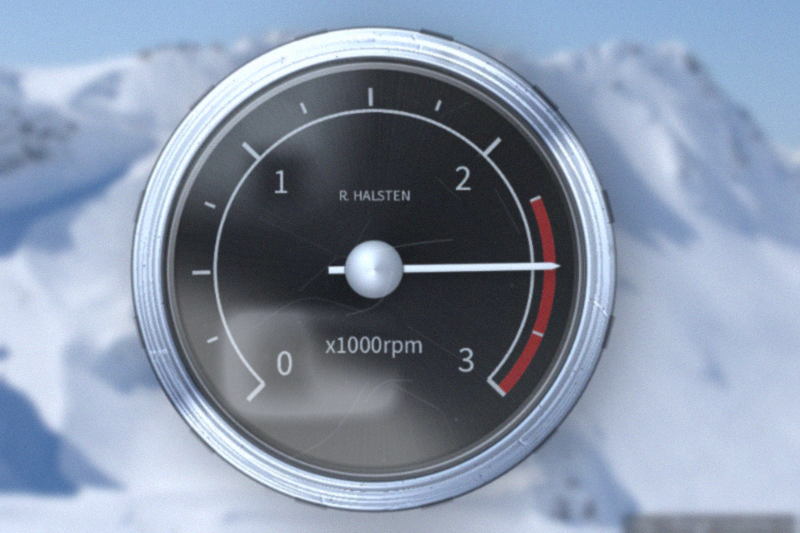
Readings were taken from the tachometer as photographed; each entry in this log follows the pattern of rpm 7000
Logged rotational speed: rpm 2500
